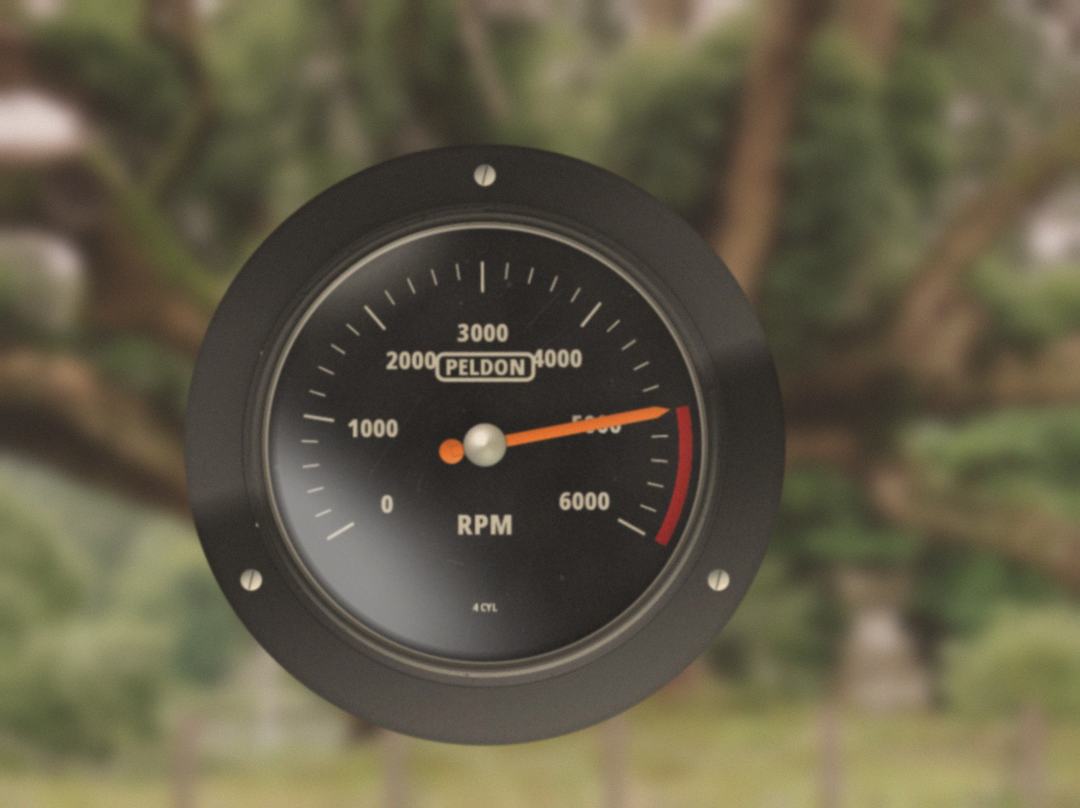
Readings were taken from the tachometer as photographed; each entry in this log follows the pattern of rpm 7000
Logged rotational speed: rpm 5000
